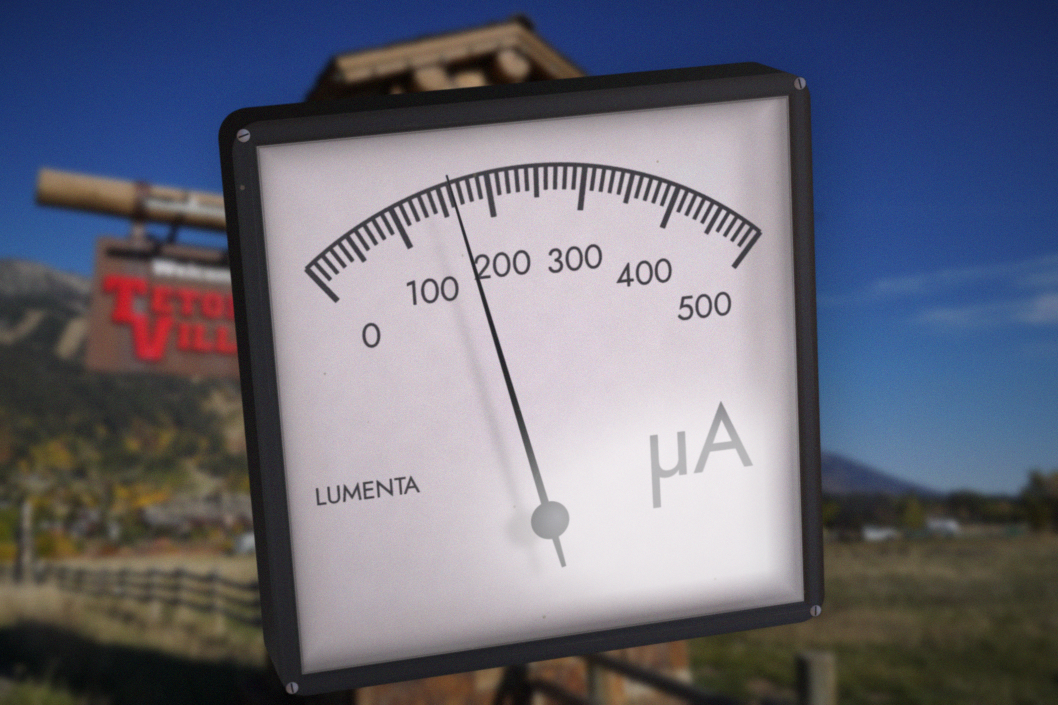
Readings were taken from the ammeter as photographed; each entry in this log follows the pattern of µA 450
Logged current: µA 160
